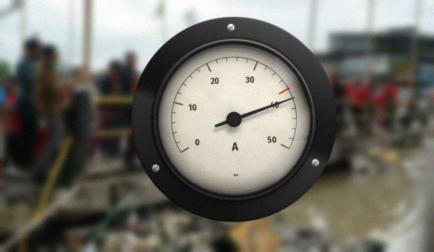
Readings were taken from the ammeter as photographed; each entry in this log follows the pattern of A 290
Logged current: A 40
